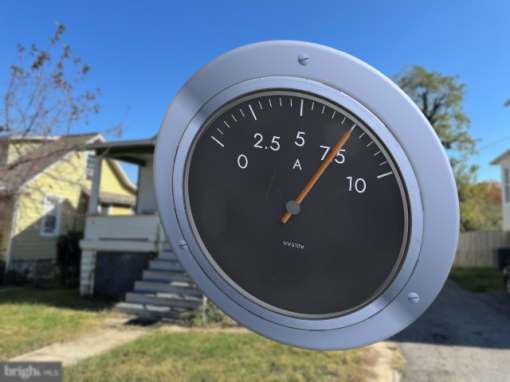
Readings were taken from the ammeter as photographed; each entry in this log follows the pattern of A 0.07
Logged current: A 7.5
